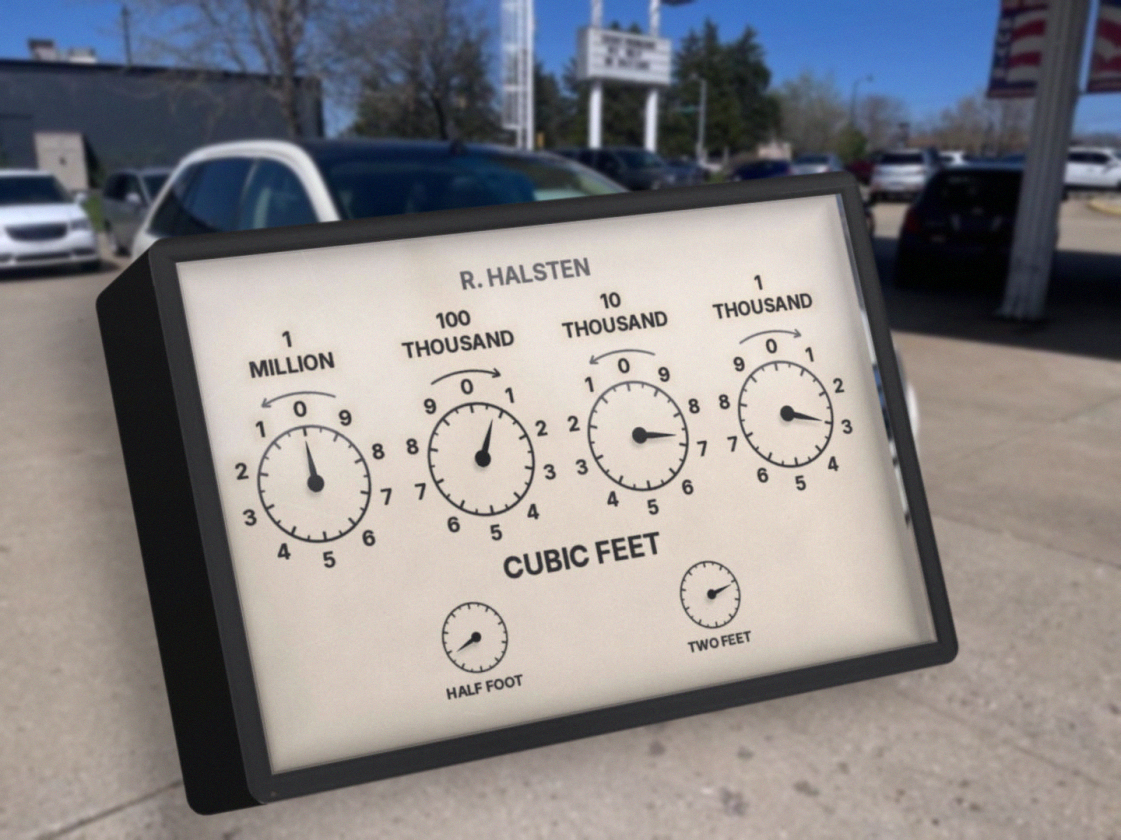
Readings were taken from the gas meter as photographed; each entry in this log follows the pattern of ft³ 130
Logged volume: ft³ 7300
